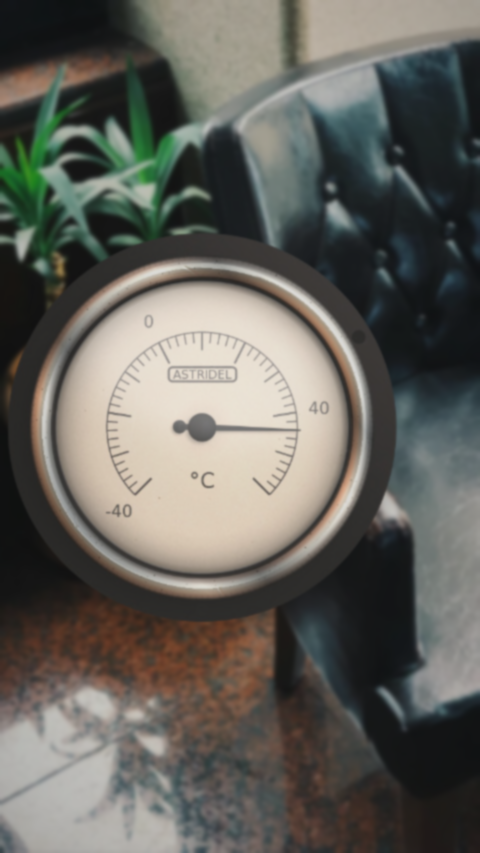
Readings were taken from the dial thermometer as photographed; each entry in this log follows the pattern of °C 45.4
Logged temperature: °C 44
